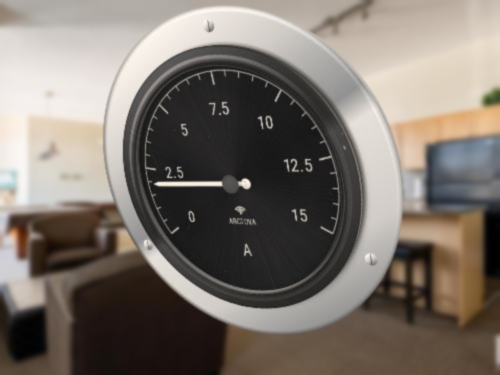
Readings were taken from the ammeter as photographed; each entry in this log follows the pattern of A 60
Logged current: A 2
